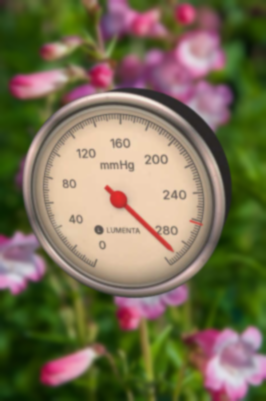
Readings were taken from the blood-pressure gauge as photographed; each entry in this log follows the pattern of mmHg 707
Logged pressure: mmHg 290
